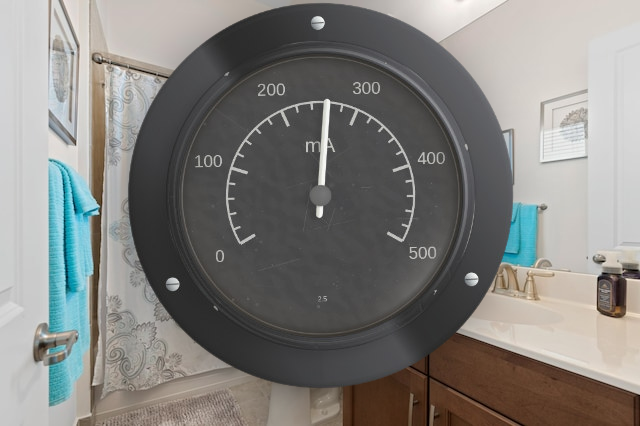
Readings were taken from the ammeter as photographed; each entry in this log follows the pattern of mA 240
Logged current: mA 260
